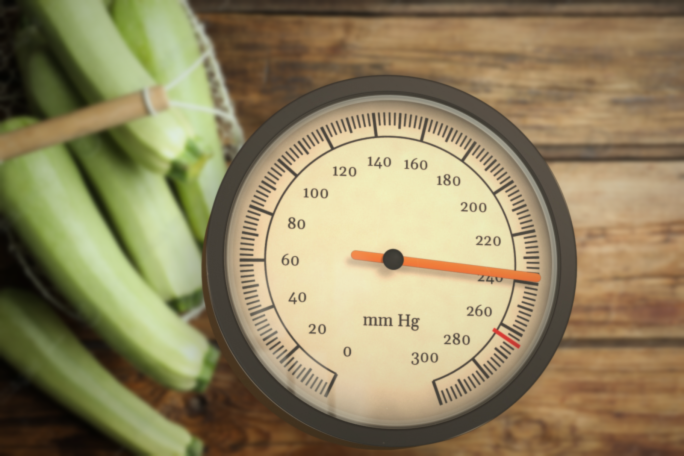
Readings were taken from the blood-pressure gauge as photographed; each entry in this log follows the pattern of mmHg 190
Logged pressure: mmHg 238
